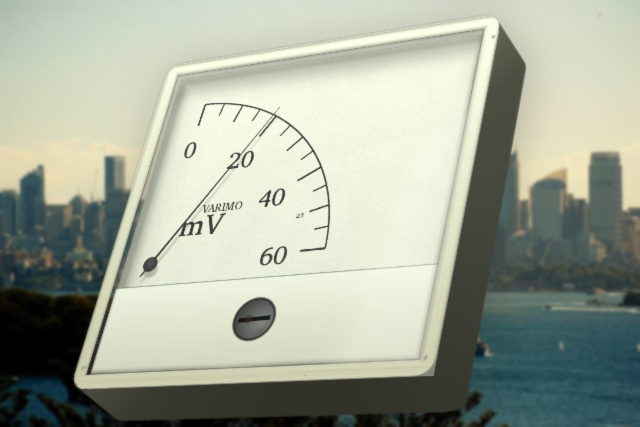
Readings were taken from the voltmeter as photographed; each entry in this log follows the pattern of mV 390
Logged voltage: mV 20
